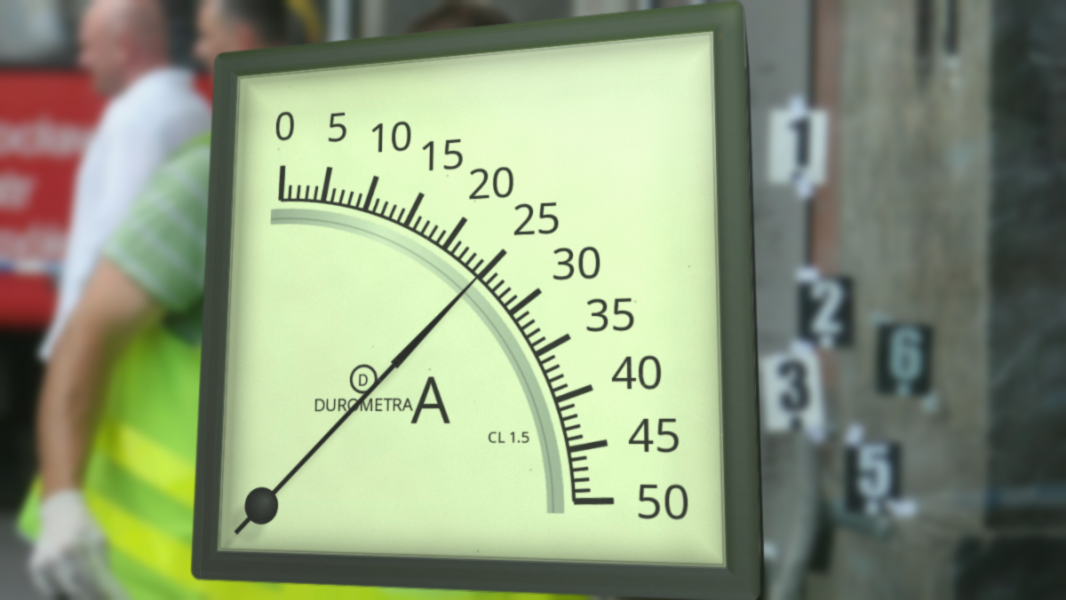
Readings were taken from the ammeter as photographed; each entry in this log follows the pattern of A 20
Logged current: A 25
